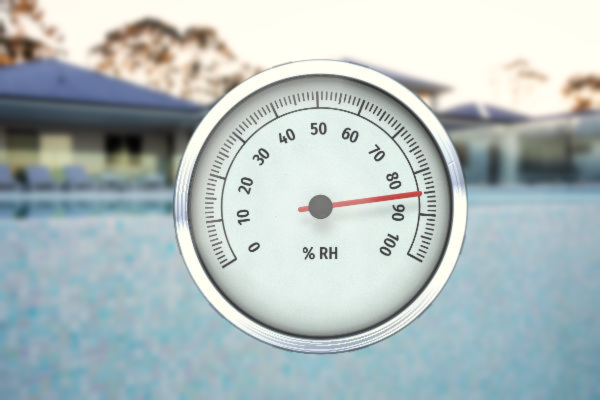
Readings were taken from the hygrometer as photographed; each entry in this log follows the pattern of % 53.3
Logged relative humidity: % 85
